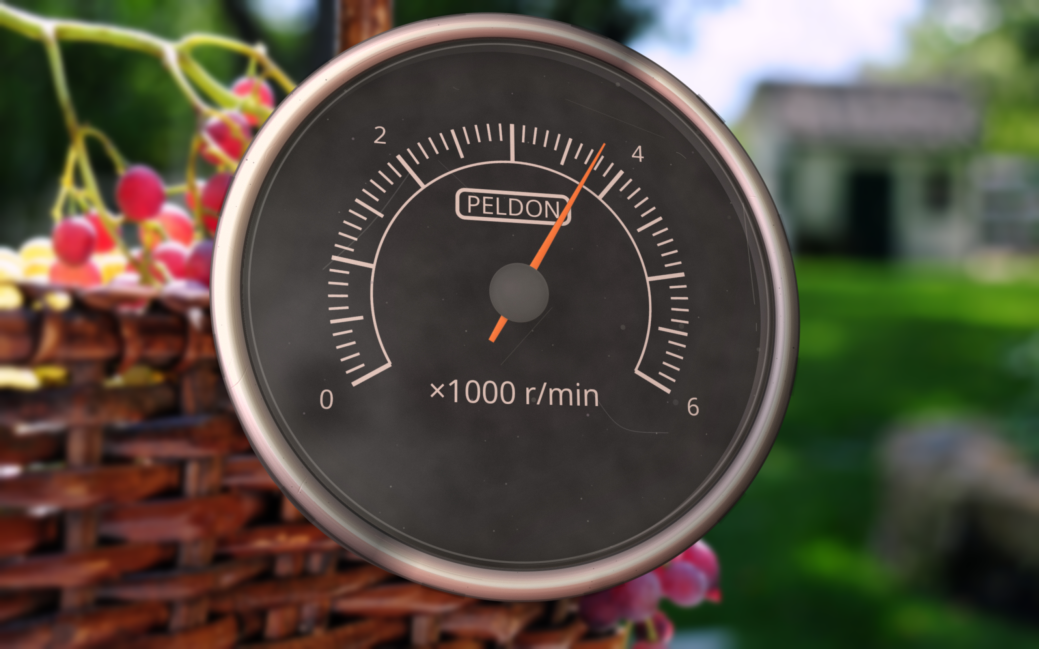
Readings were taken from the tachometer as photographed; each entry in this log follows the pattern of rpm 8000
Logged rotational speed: rpm 3750
